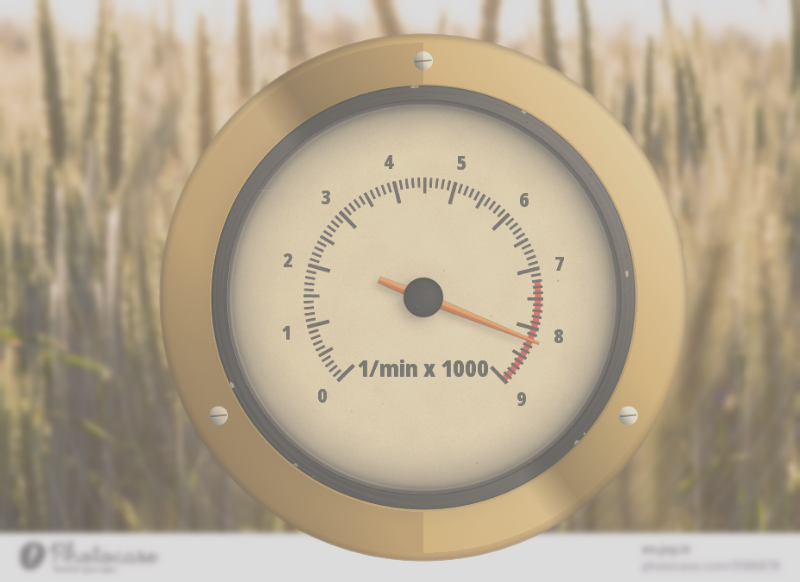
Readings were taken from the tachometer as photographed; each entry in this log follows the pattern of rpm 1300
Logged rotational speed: rpm 8200
